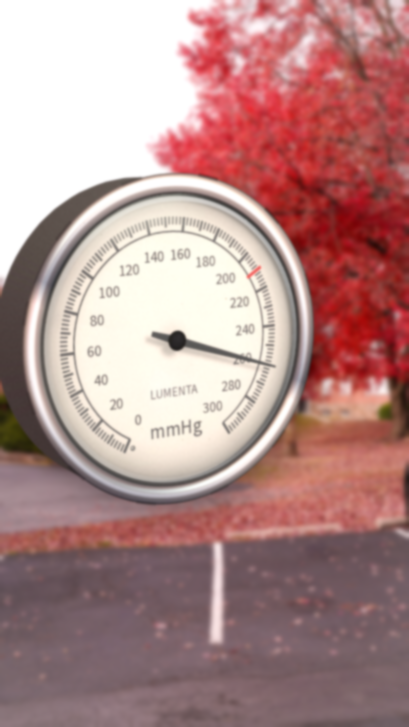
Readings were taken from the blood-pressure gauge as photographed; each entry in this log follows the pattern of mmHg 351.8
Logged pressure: mmHg 260
